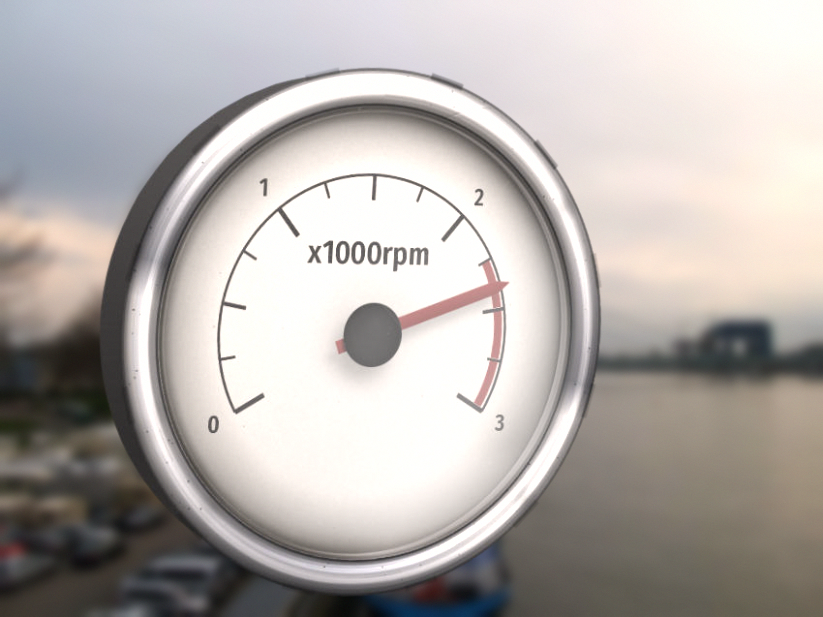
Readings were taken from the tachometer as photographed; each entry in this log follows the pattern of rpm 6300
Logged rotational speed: rpm 2375
